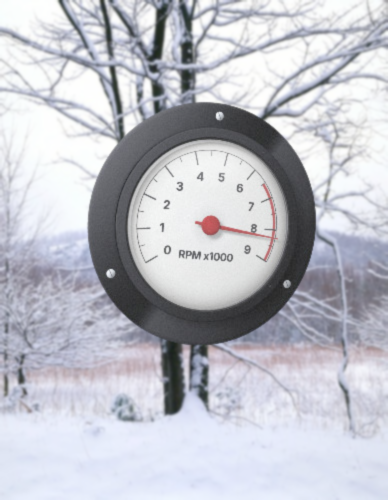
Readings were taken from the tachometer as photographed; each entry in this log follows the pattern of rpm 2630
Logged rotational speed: rpm 8250
